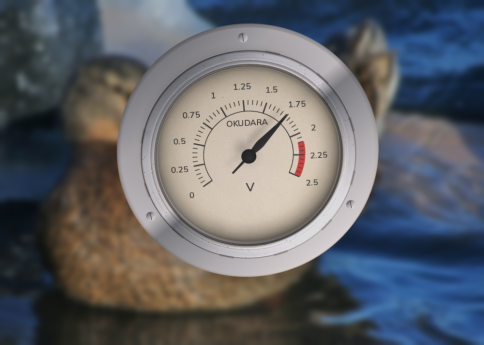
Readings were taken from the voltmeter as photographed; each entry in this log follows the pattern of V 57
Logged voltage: V 1.75
